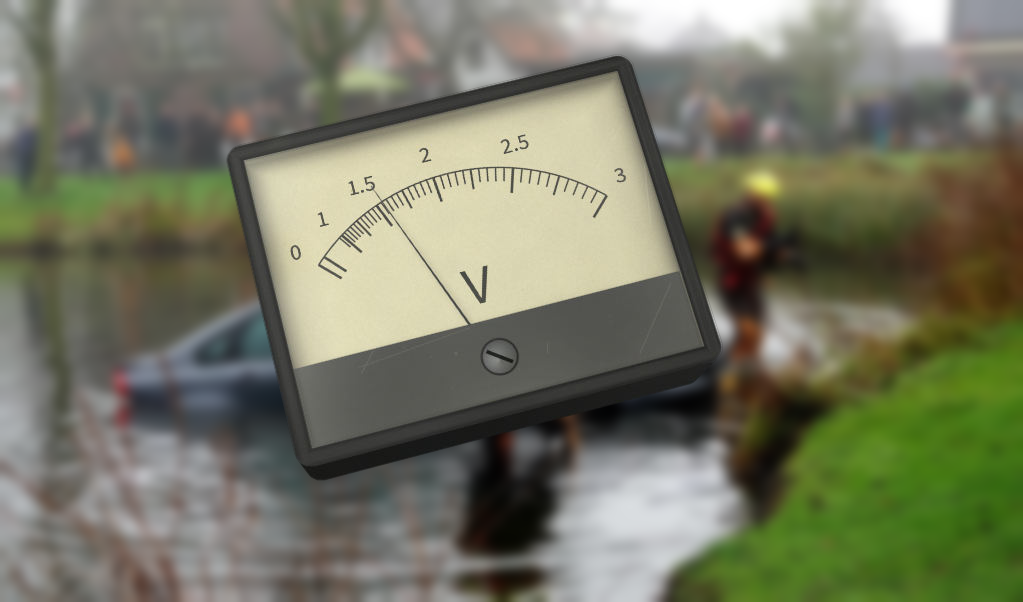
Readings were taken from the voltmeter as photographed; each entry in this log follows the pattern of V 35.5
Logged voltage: V 1.55
